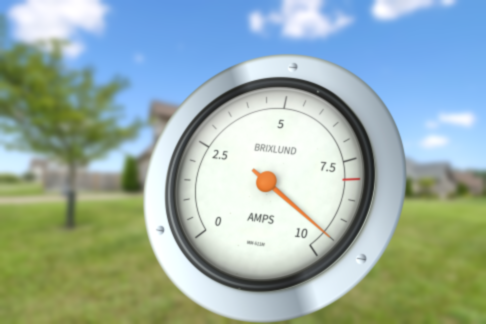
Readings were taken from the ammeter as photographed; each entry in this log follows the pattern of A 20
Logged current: A 9.5
